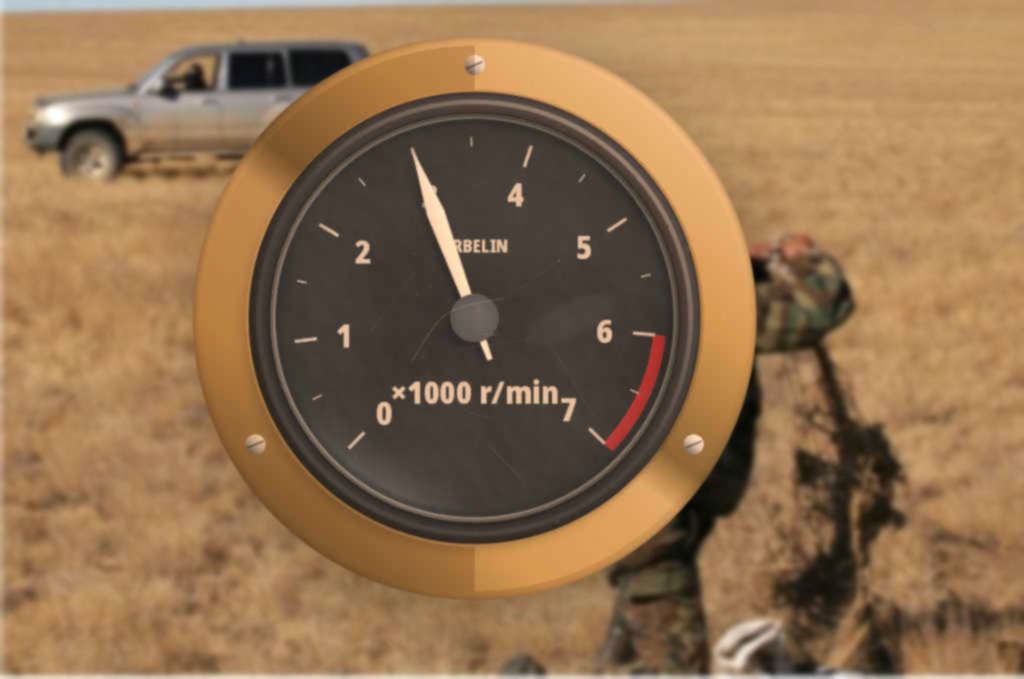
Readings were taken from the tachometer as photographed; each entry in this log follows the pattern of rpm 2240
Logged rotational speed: rpm 3000
